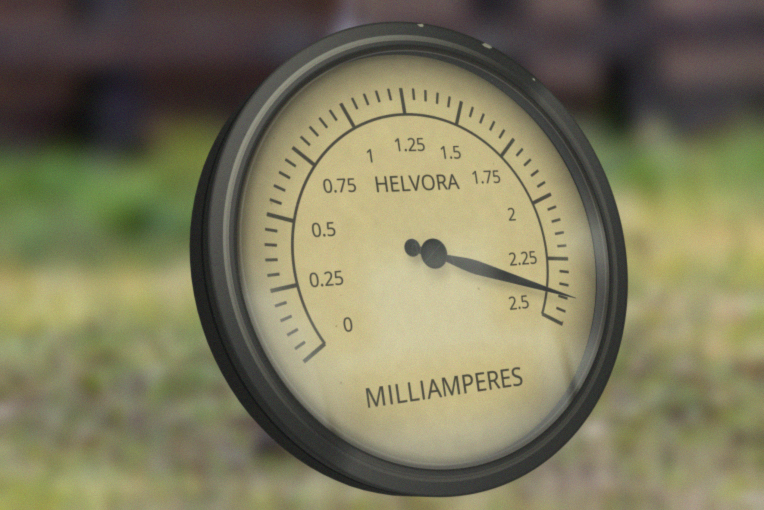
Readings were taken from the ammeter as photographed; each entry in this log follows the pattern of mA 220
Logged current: mA 2.4
